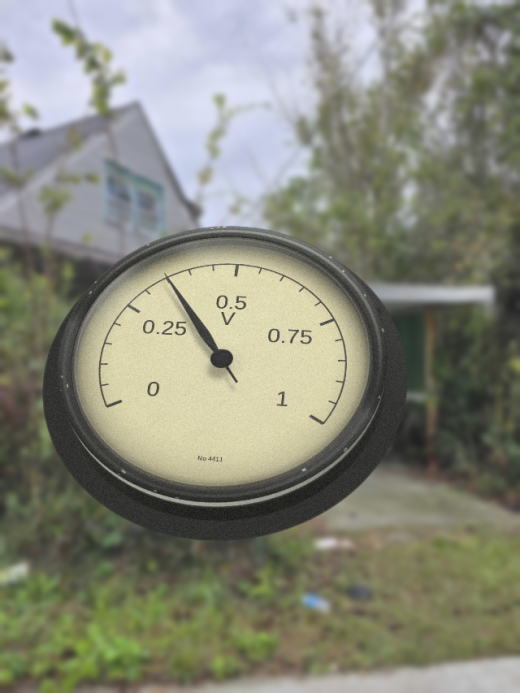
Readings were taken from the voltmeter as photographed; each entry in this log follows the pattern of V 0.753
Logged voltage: V 0.35
